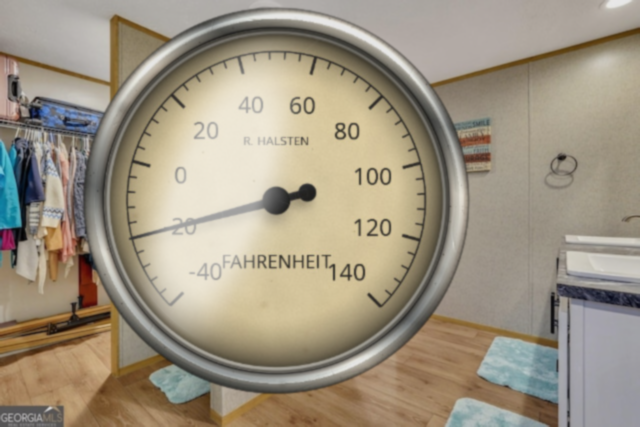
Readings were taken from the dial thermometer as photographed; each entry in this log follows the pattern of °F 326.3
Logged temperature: °F -20
